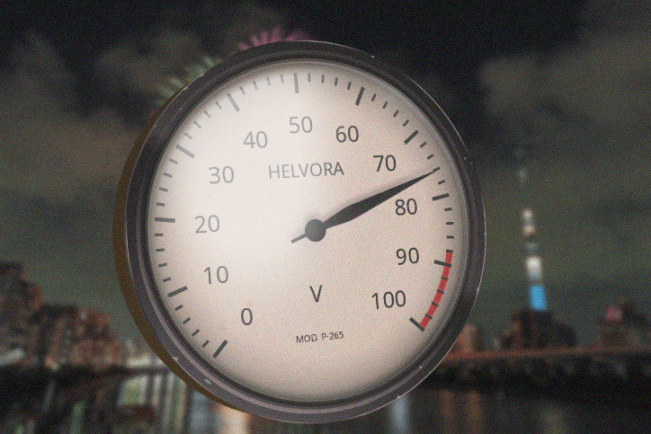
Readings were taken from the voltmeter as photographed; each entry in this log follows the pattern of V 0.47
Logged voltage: V 76
